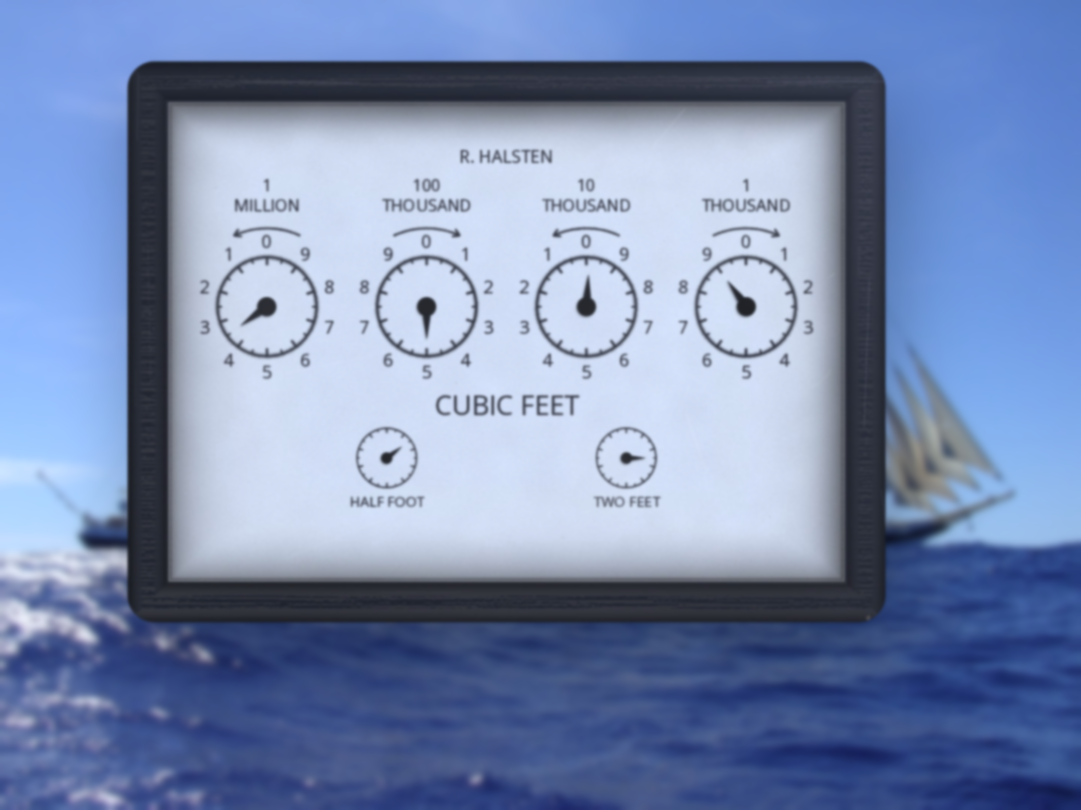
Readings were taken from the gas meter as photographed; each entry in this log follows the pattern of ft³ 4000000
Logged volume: ft³ 349900
